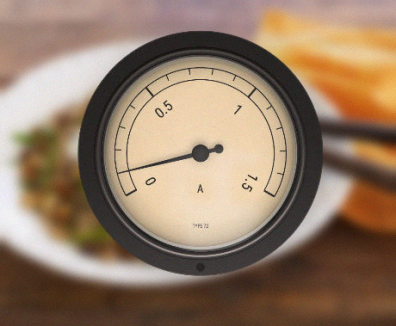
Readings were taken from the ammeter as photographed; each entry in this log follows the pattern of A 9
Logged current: A 0.1
